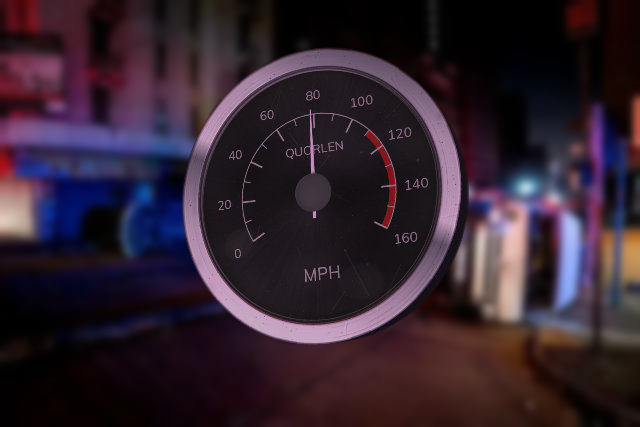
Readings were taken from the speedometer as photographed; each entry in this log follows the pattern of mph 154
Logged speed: mph 80
